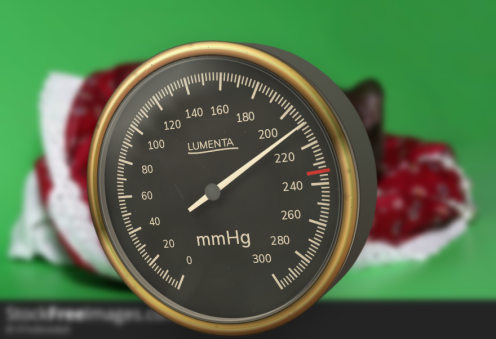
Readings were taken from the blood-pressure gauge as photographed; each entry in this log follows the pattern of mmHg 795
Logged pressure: mmHg 210
